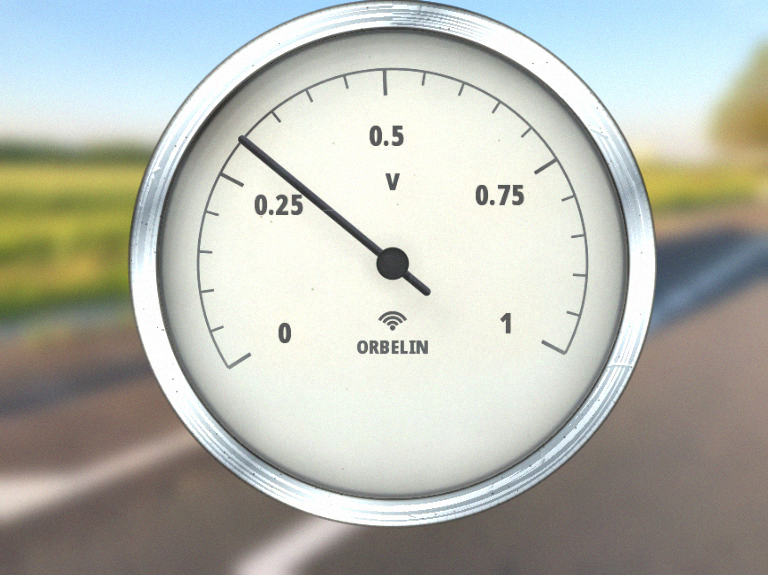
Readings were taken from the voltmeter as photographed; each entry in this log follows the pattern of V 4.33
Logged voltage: V 0.3
